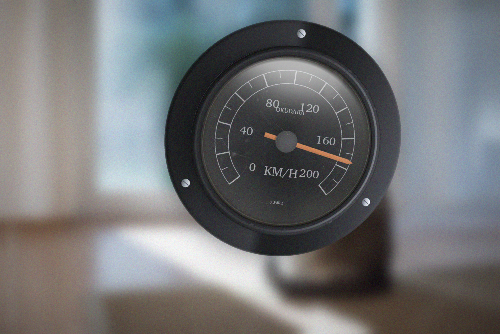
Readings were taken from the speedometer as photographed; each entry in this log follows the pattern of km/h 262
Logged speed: km/h 175
